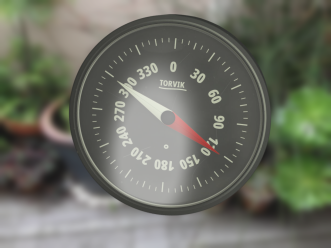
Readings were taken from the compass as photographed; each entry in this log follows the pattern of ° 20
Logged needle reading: ° 120
